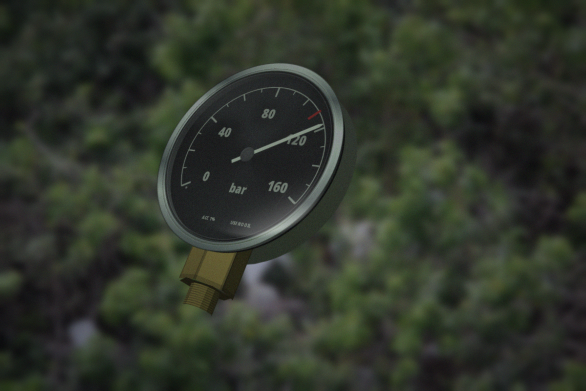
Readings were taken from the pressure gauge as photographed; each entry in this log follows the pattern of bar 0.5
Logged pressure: bar 120
